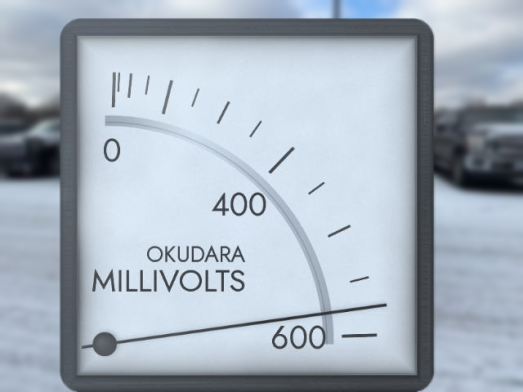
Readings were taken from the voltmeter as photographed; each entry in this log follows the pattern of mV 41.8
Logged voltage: mV 575
